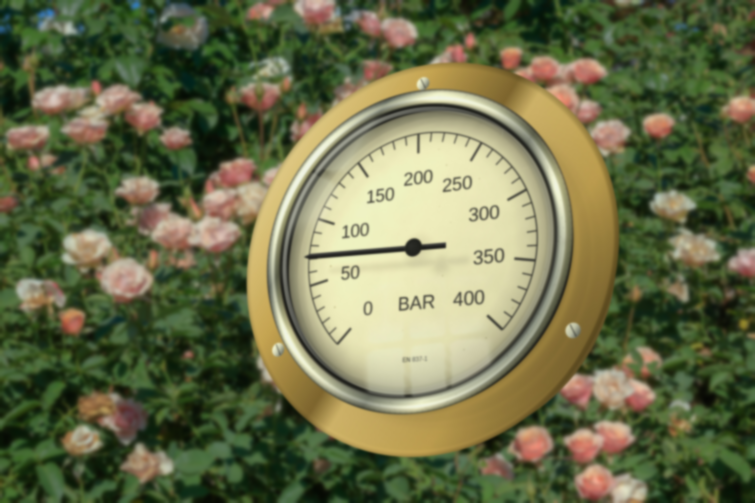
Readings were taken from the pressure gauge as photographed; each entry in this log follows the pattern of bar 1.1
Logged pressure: bar 70
